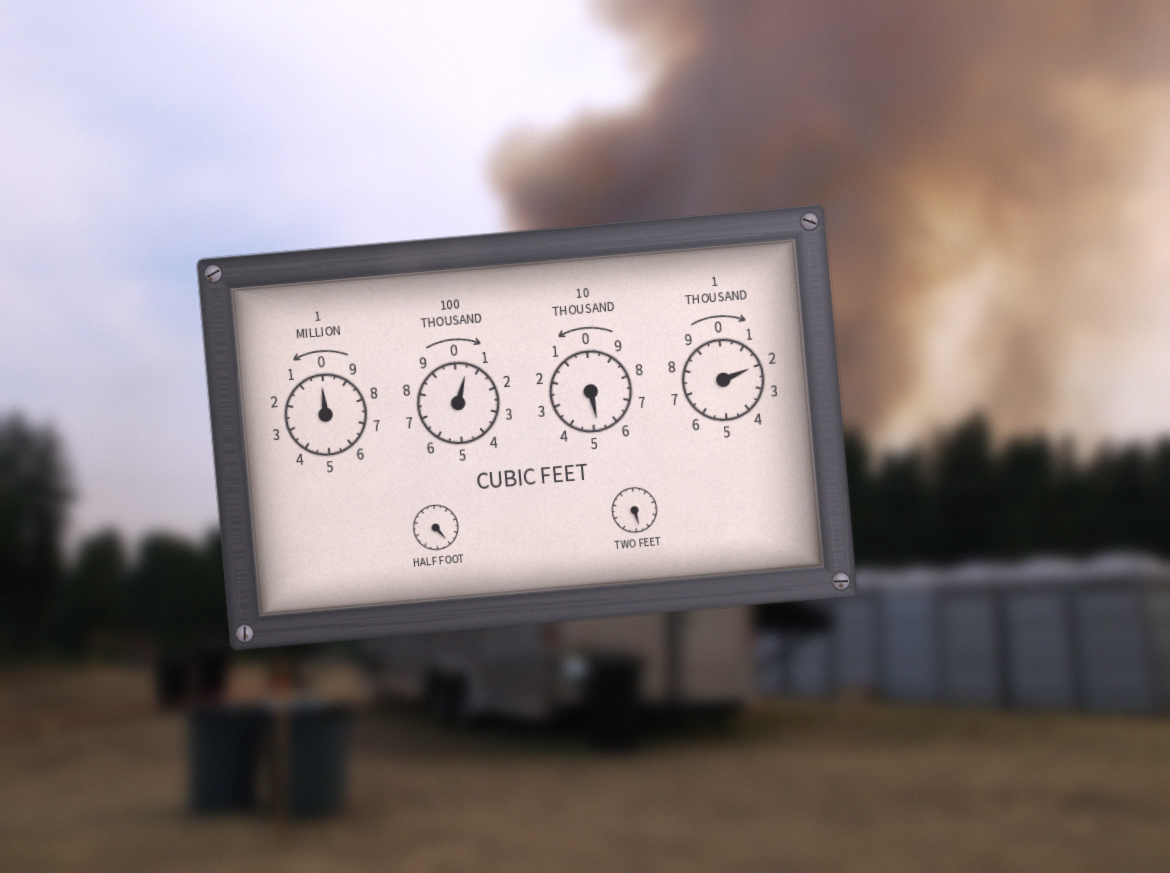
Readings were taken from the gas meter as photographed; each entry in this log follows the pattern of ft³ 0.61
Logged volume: ft³ 5200
